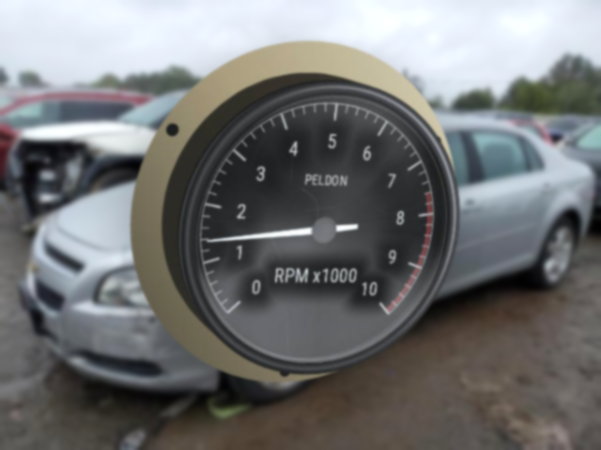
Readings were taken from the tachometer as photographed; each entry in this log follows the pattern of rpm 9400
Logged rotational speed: rpm 1400
